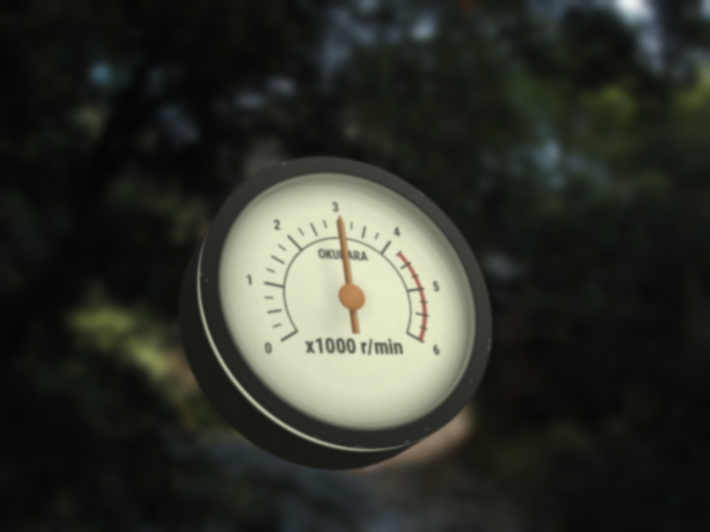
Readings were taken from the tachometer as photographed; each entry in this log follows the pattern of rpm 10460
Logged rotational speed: rpm 3000
